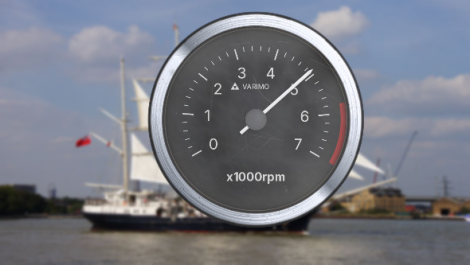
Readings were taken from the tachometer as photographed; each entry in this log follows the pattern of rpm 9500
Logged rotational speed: rpm 4900
